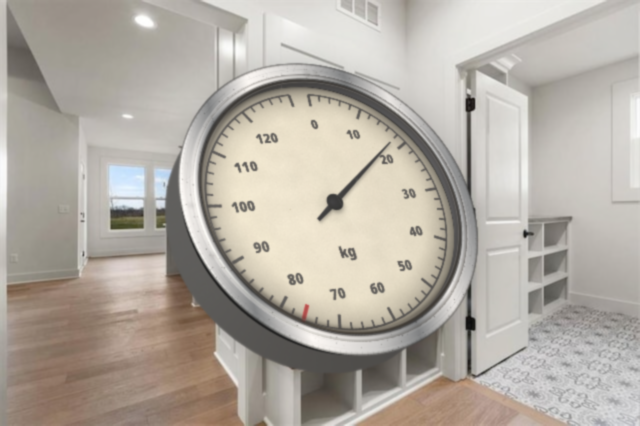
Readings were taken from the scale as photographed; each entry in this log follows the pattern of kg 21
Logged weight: kg 18
